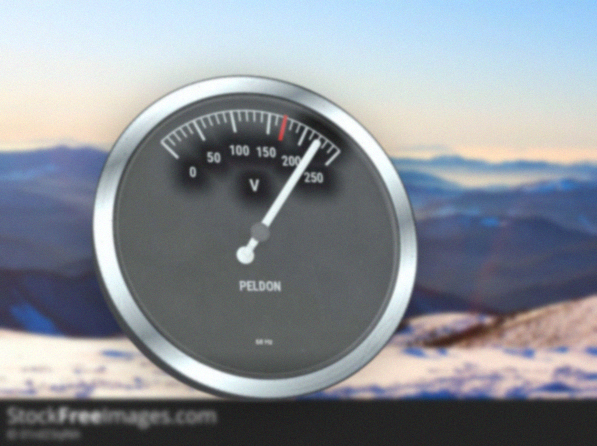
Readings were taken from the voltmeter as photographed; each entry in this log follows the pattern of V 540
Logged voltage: V 220
